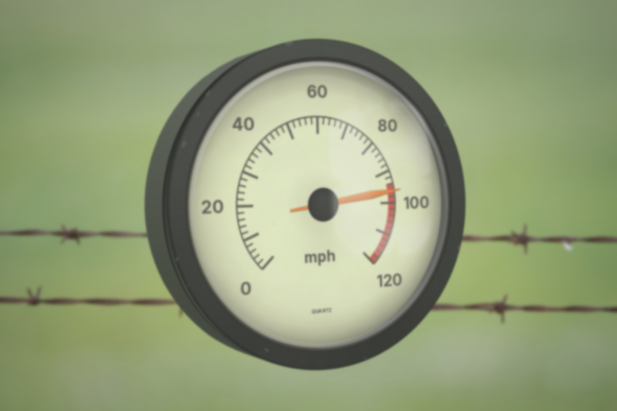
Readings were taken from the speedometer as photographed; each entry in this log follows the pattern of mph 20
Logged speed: mph 96
